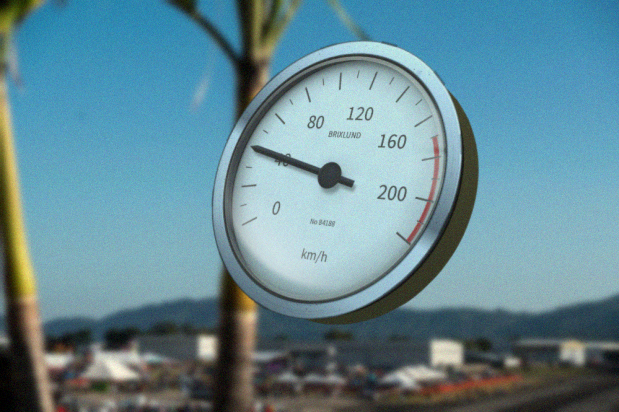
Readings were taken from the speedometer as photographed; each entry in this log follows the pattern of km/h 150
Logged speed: km/h 40
